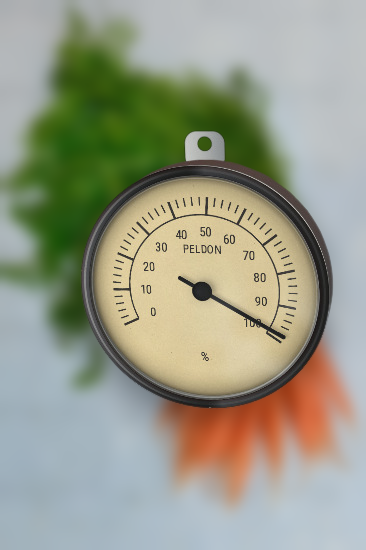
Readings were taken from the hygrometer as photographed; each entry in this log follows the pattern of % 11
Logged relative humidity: % 98
